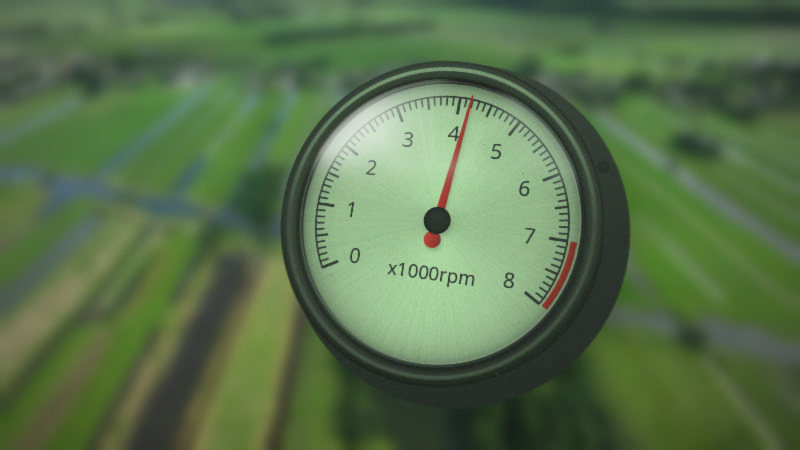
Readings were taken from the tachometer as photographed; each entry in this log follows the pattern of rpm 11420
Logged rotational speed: rpm 4200
